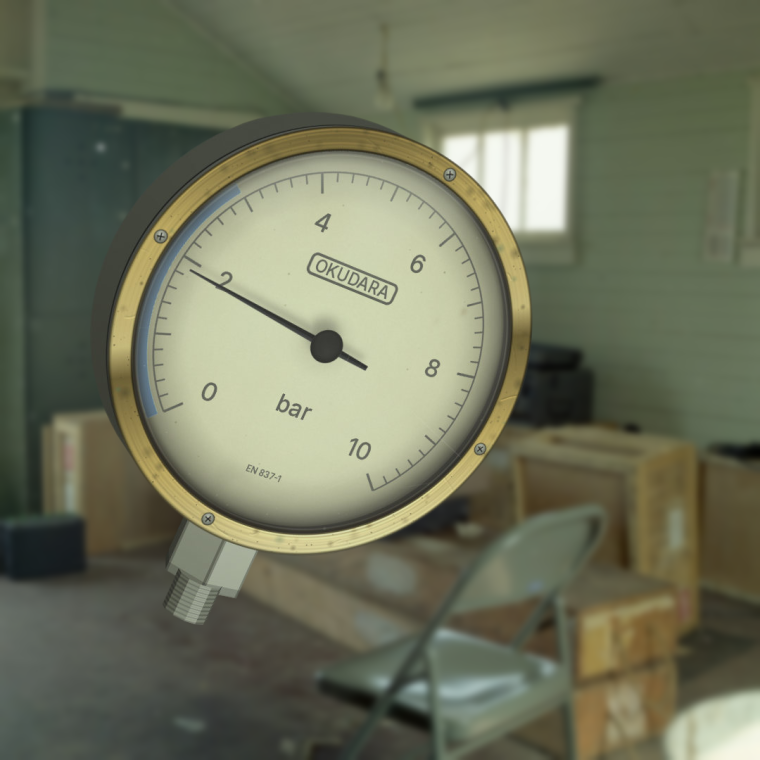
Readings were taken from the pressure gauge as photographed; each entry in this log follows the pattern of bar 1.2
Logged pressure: bar 1.9
